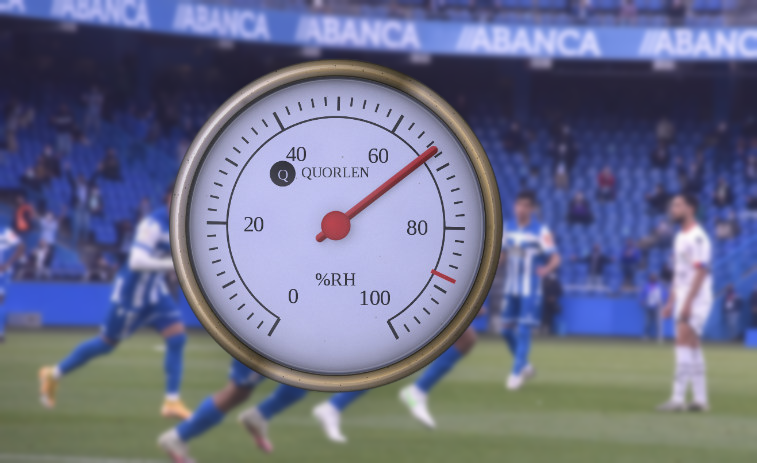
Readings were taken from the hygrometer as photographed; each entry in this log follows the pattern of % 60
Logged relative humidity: % 67
